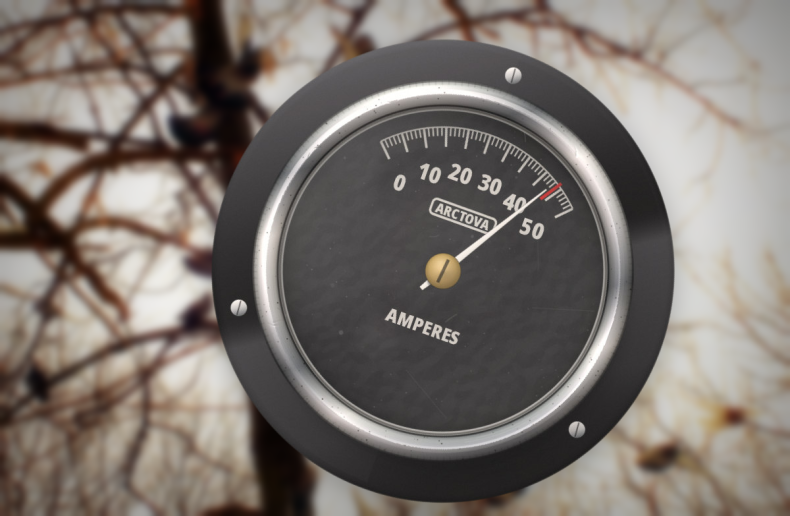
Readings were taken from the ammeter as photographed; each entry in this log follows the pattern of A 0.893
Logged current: A 43
